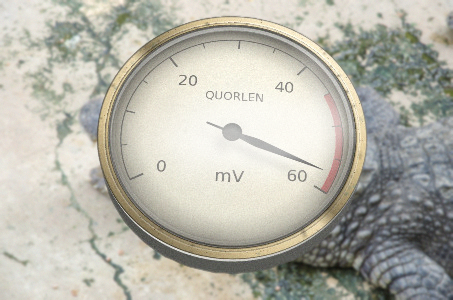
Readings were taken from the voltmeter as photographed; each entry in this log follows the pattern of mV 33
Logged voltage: mV 57.5
